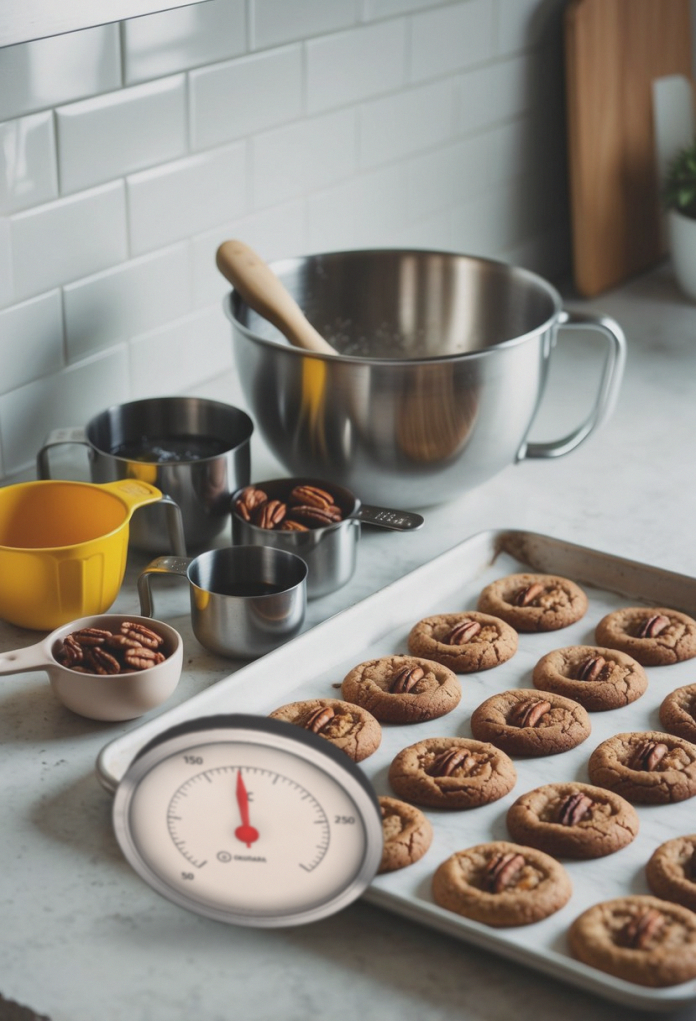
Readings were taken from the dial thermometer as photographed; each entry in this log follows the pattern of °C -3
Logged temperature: °C 175
